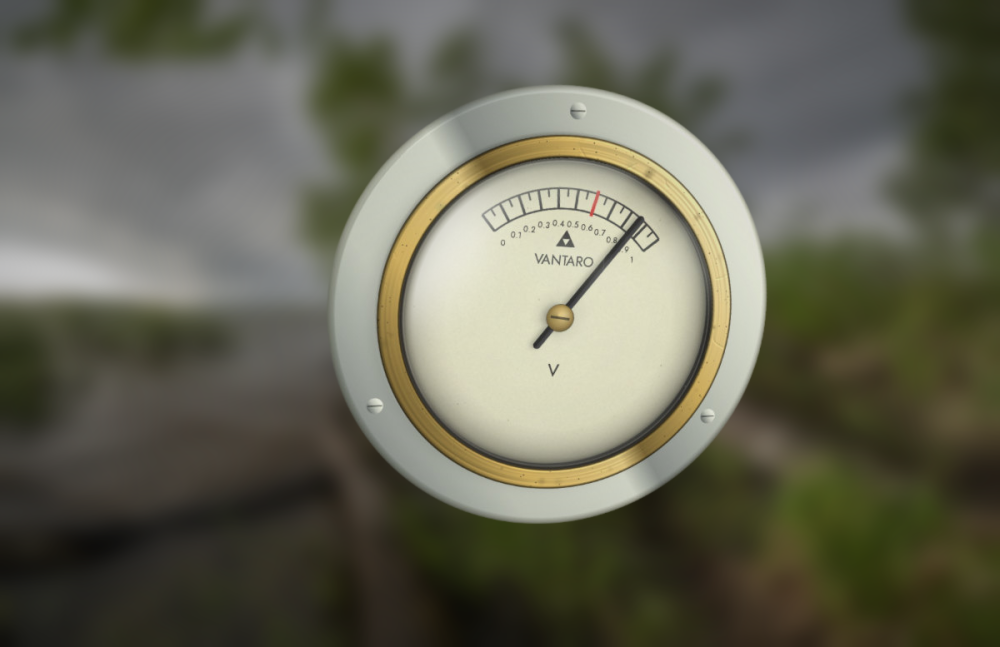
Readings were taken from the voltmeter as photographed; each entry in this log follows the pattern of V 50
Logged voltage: V 0.85
